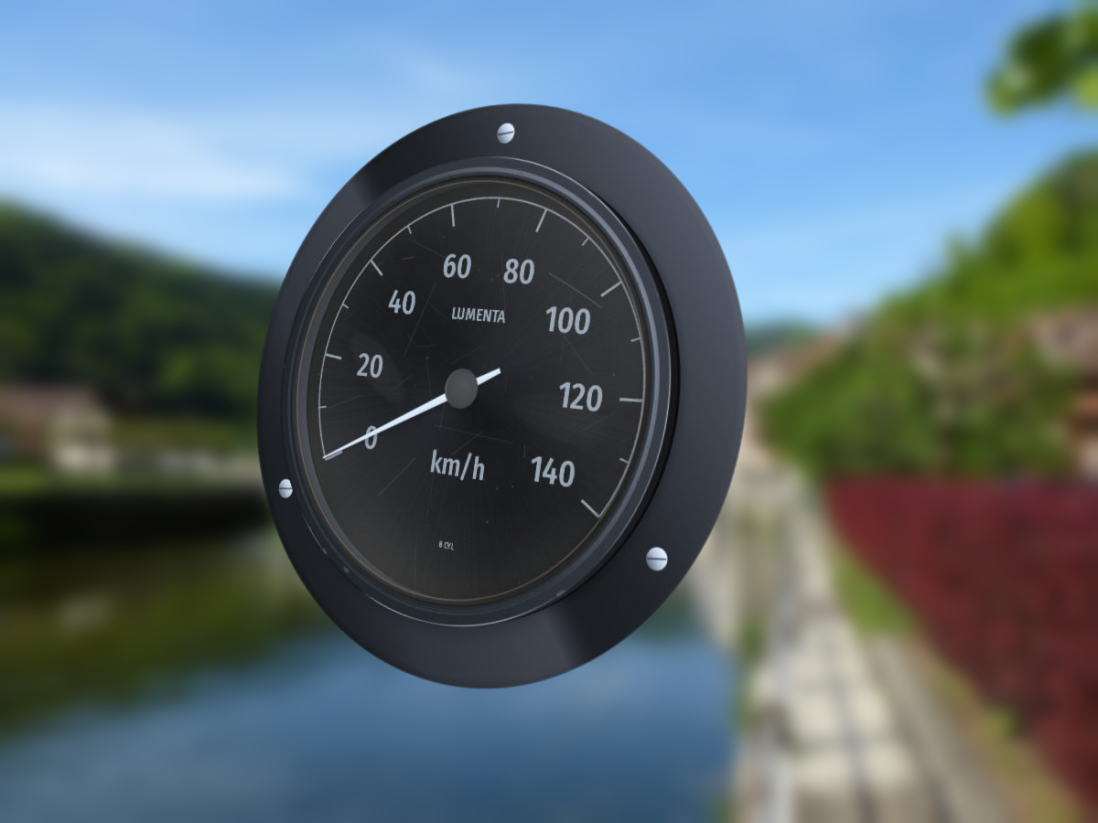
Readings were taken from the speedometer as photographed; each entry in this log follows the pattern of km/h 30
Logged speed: km/h 0
